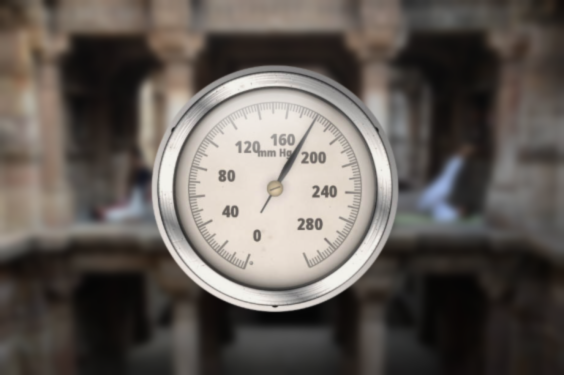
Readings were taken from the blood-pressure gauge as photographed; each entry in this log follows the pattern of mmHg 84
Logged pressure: mmHg 180
